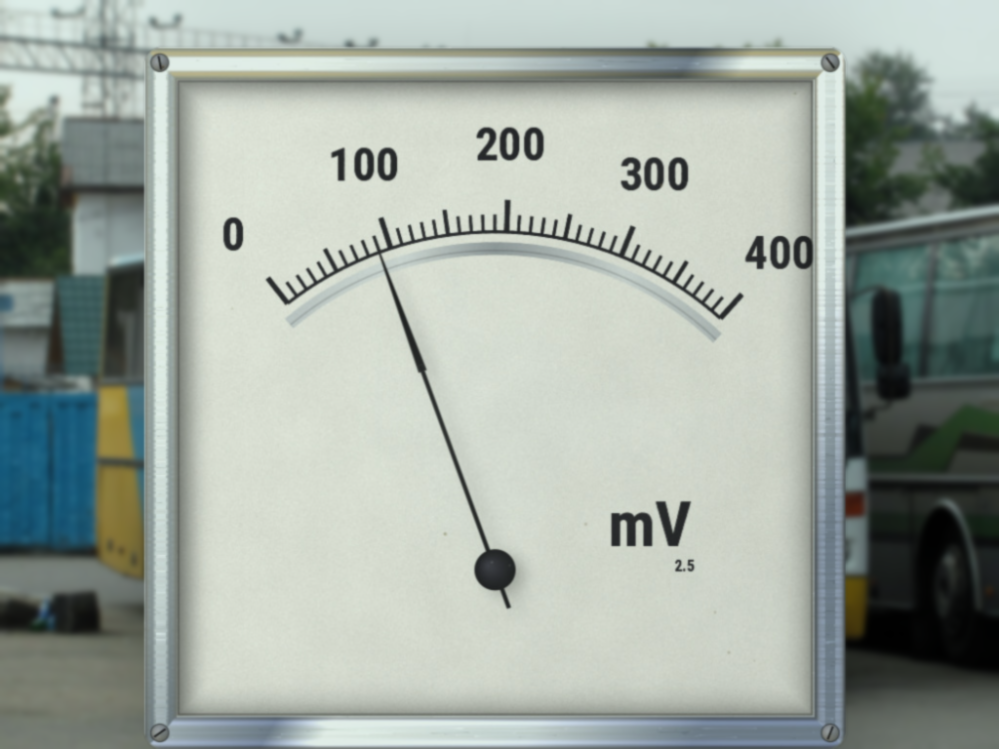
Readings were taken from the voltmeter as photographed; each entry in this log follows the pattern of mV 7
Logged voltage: mV 90
